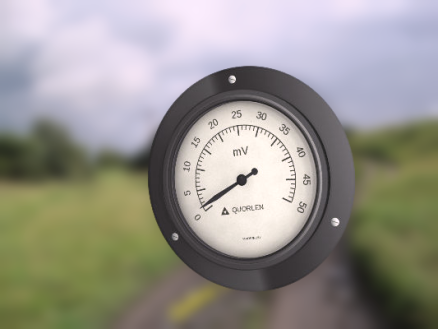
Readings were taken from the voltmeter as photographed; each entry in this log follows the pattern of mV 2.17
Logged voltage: mV 1
